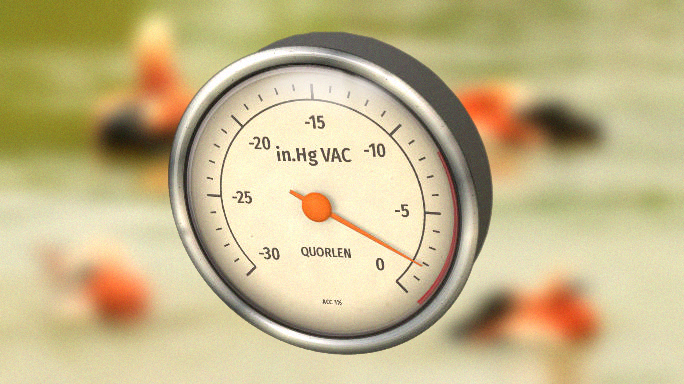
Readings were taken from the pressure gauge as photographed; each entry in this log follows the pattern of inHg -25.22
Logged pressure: inHg -2
